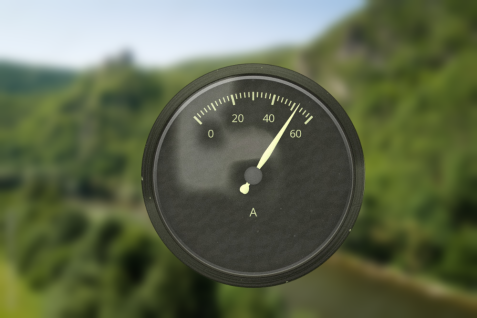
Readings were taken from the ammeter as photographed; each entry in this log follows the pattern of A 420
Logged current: A 52
